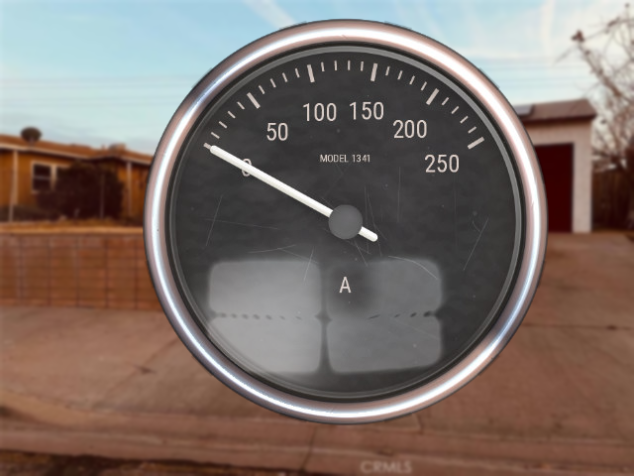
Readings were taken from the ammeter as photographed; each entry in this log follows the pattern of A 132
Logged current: A 0
